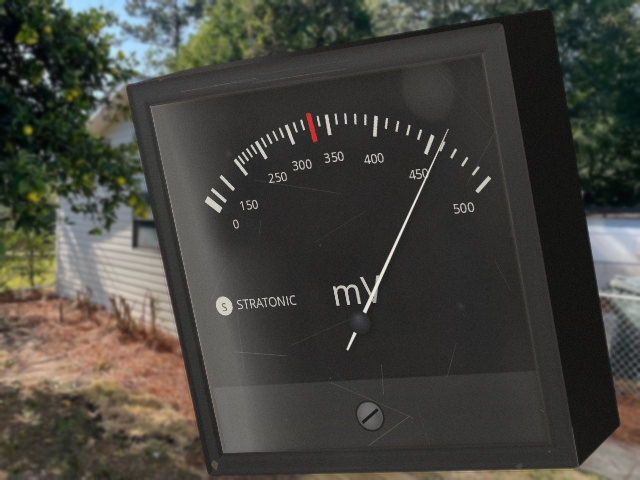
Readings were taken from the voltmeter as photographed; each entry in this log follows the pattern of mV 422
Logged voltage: mV 460
